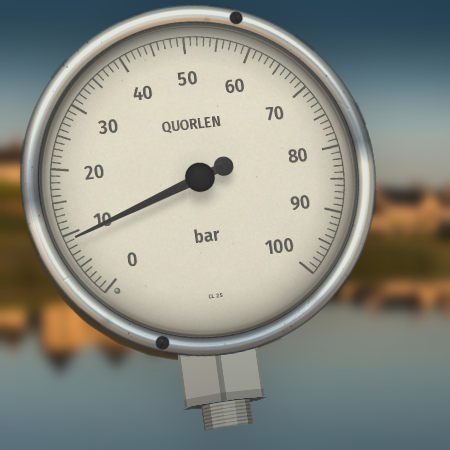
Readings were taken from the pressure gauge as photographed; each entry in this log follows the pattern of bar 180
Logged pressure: bar 9
